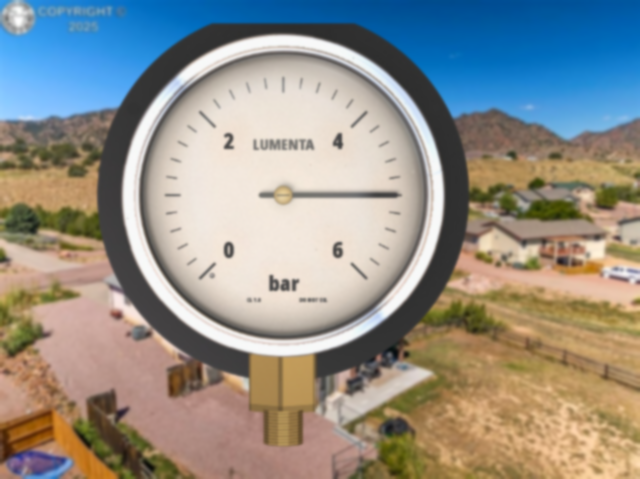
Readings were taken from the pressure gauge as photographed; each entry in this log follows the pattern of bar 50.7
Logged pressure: bar 5
